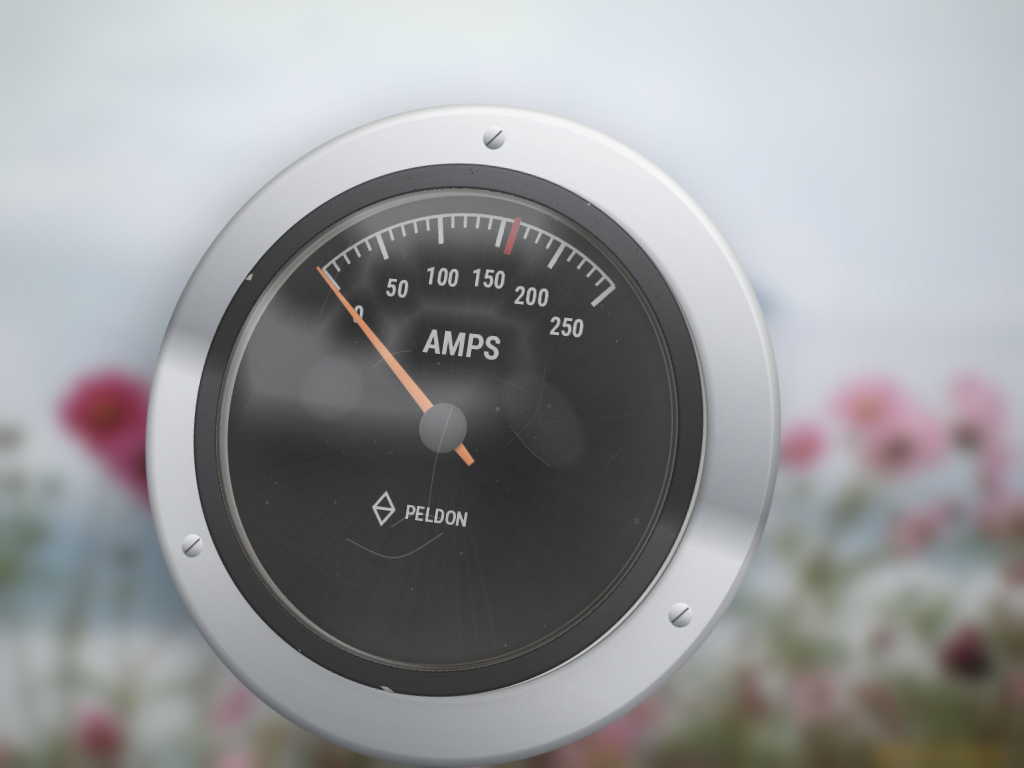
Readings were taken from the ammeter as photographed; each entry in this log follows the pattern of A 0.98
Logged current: A 0
